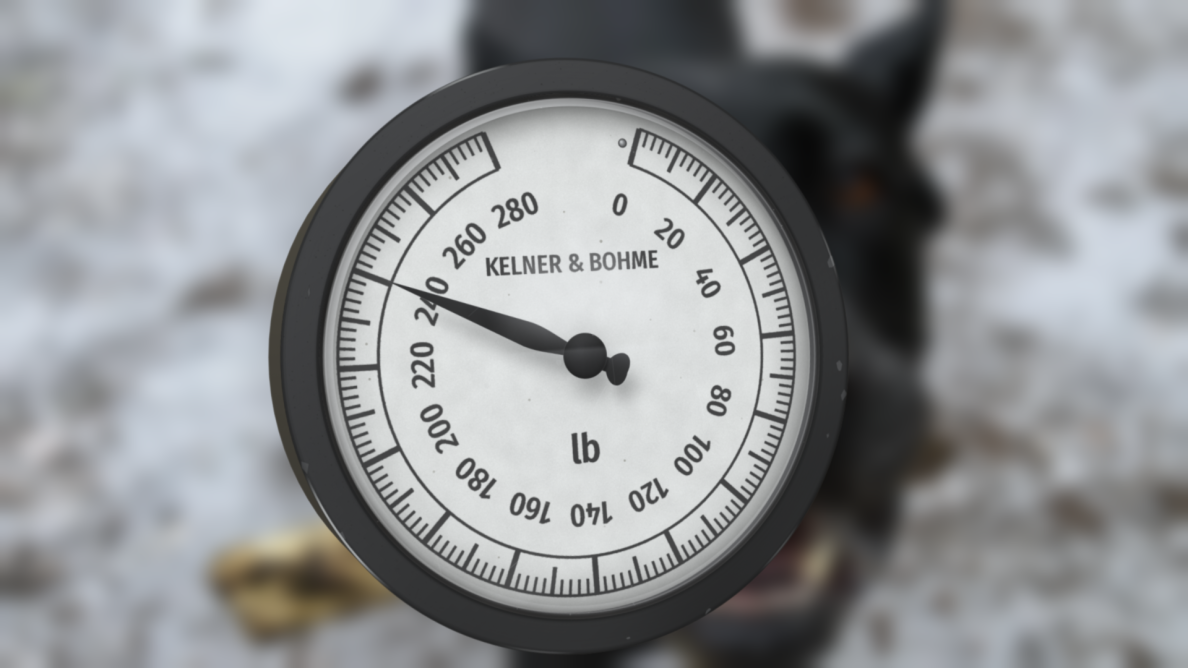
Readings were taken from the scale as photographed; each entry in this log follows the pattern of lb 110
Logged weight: lb 240
